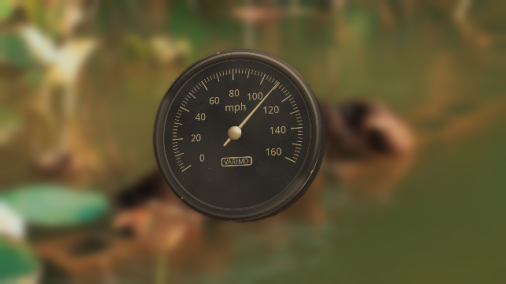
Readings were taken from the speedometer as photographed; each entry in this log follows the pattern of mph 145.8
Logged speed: mph 110
